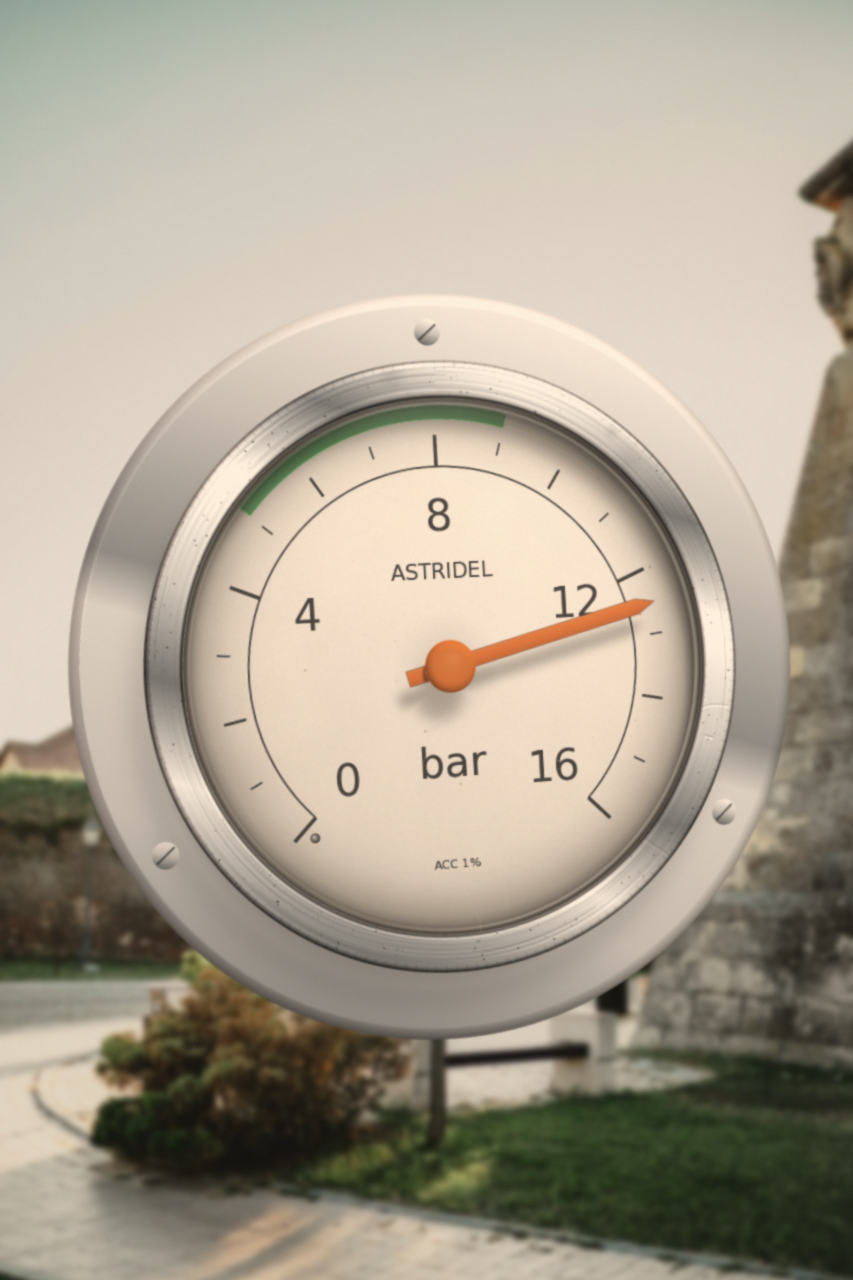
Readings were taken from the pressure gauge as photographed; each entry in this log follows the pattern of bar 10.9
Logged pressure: bar 12.5
